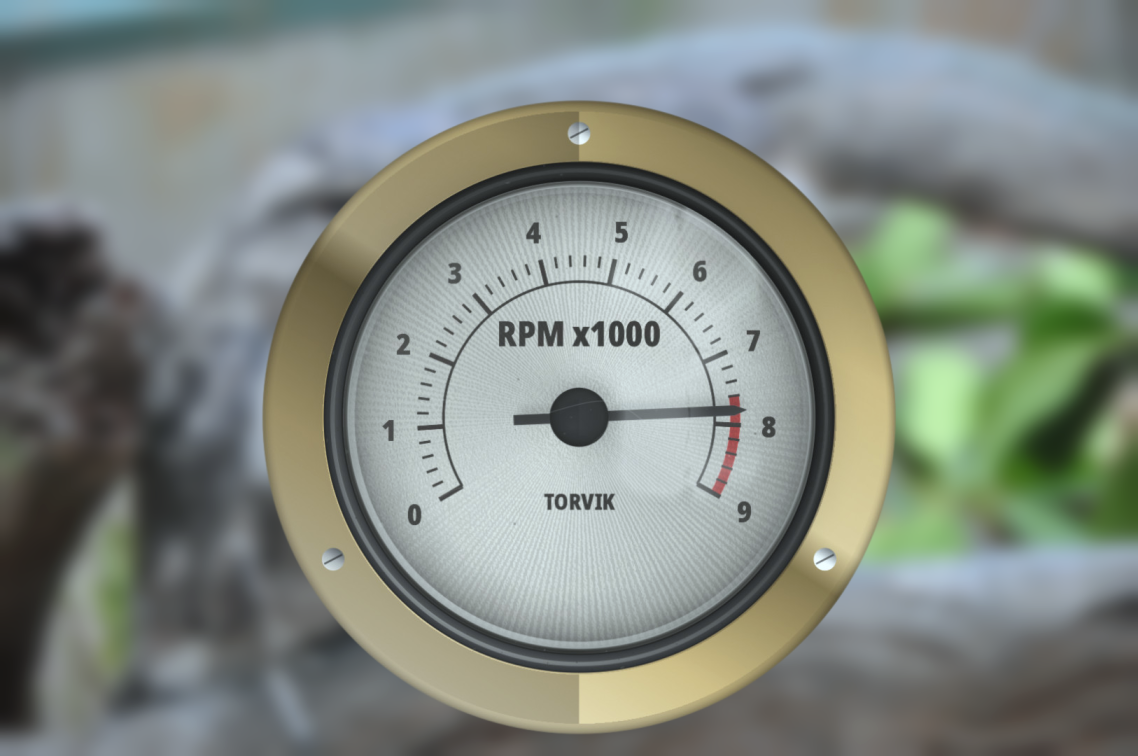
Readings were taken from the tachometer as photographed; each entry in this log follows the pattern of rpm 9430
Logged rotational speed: rpm 7800
